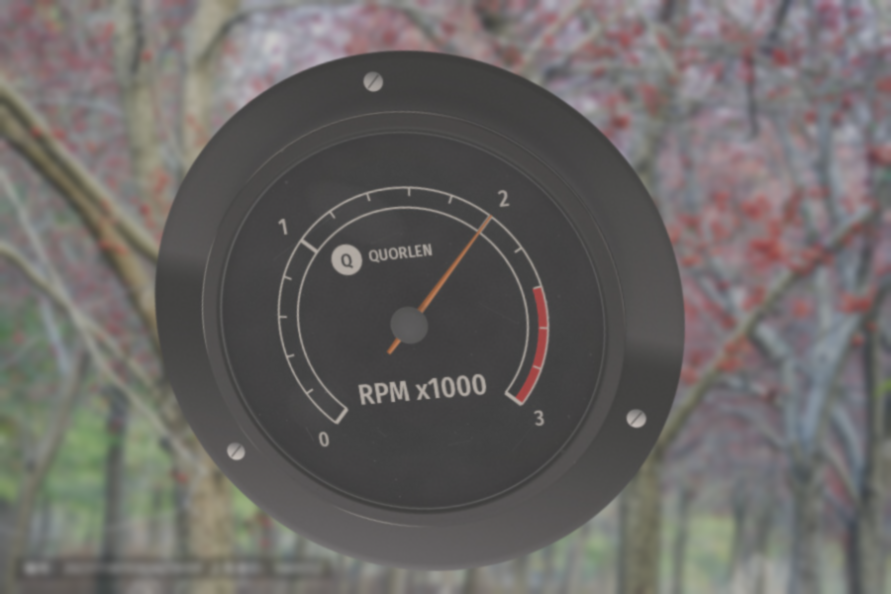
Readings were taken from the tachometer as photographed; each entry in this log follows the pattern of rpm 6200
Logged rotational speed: rpm 2000
